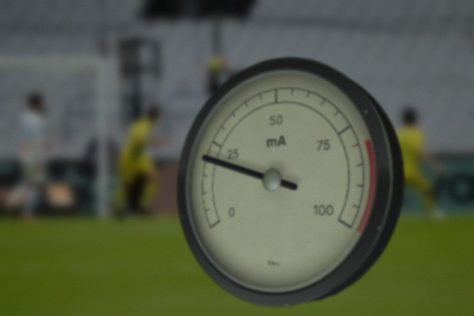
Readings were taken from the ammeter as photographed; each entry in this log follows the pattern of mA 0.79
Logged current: mA 20
